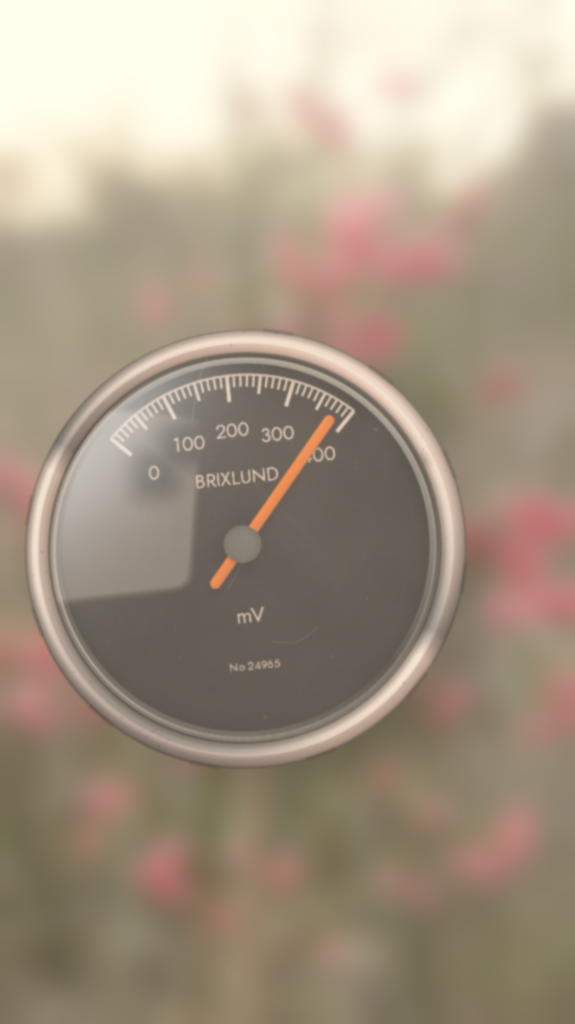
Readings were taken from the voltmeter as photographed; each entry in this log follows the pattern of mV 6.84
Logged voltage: mV 380
